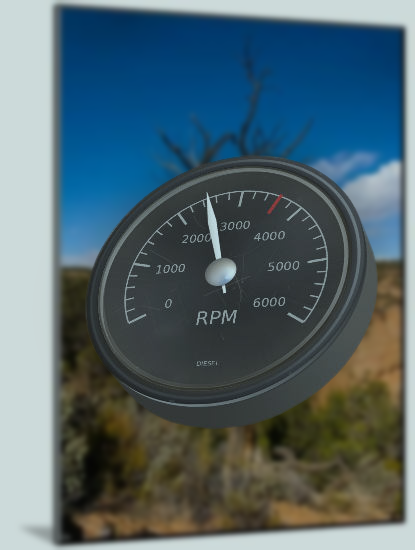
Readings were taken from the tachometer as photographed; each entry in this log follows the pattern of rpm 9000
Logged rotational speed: rpm 2500
